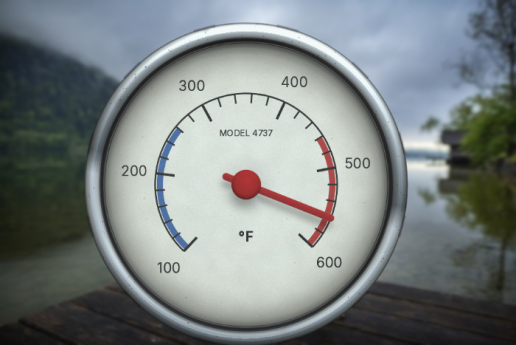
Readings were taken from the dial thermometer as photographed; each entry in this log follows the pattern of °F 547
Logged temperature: °F 560
